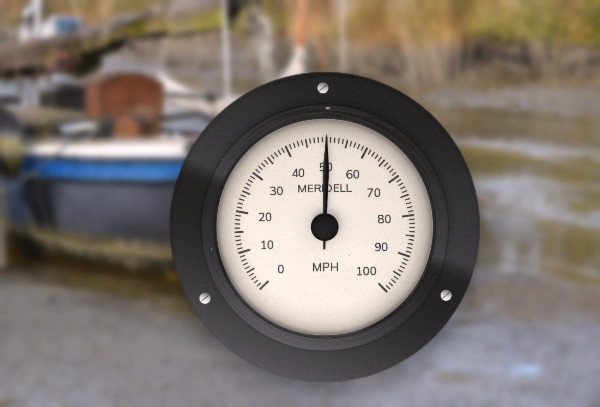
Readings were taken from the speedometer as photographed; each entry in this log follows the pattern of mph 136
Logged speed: mph 50
